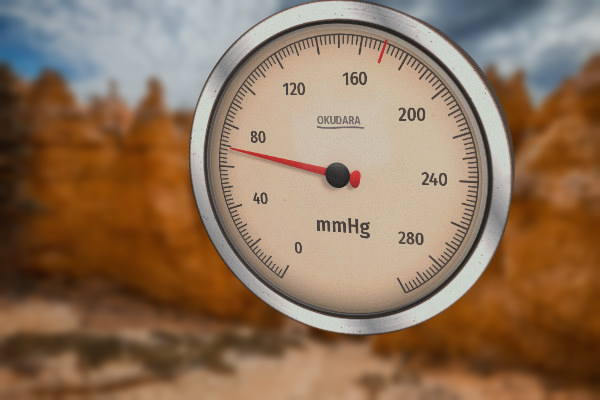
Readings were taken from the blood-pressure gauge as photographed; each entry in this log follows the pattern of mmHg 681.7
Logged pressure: mmHg 70
